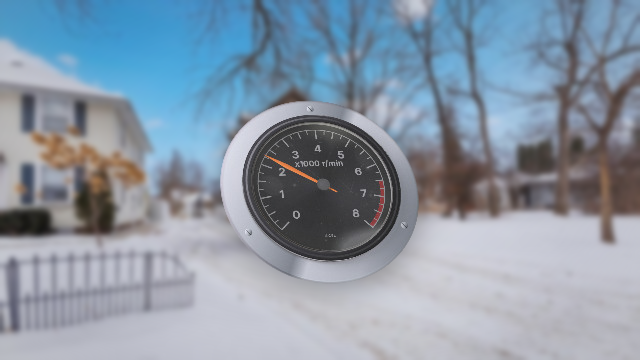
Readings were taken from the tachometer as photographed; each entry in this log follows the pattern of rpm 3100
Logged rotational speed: rpm 2250
